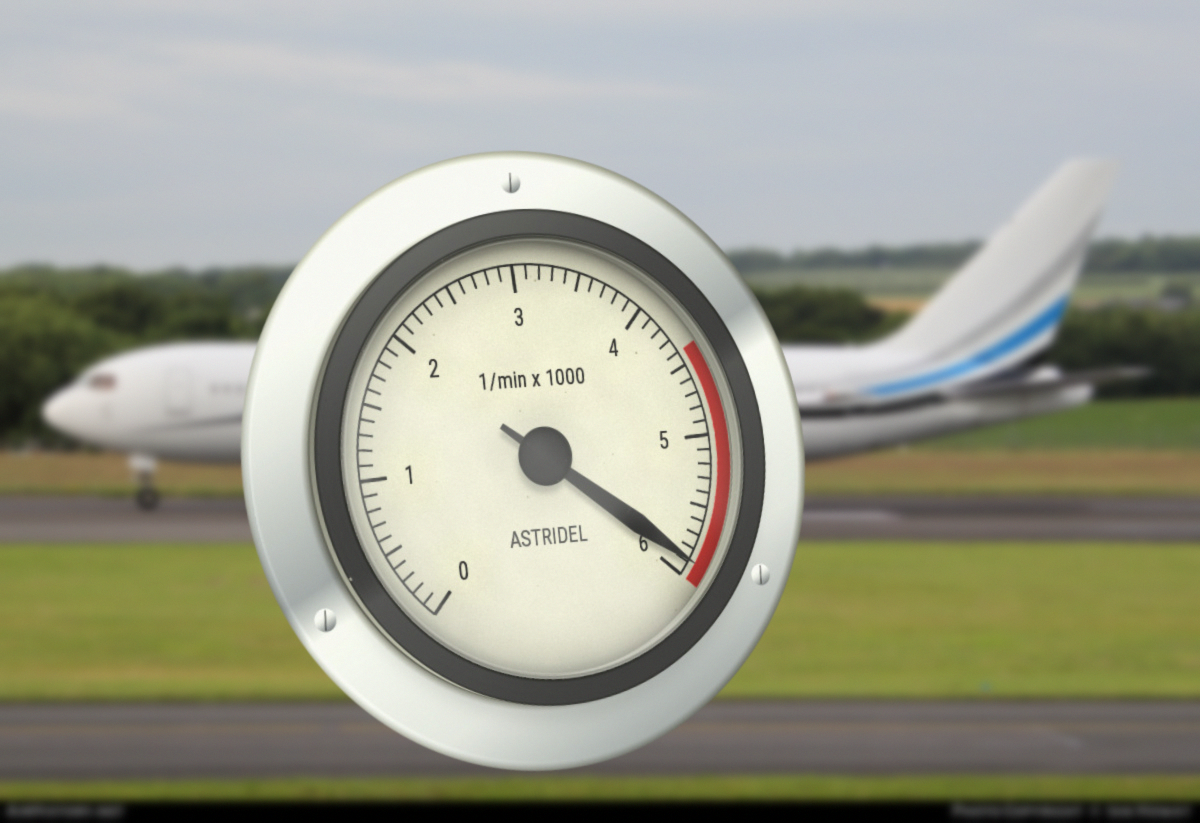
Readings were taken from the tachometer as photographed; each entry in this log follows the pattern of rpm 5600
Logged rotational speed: rpm 5900
